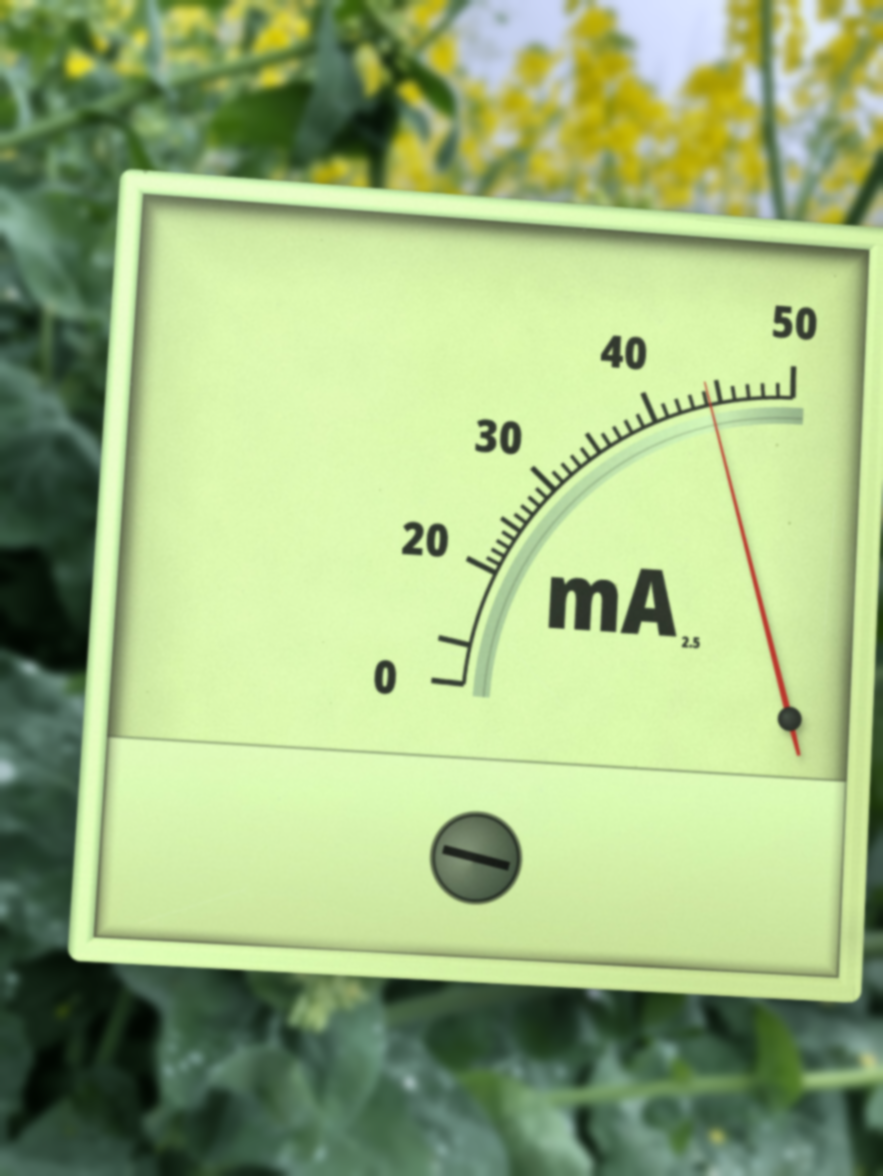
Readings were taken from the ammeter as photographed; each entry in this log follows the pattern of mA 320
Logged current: mA 44
